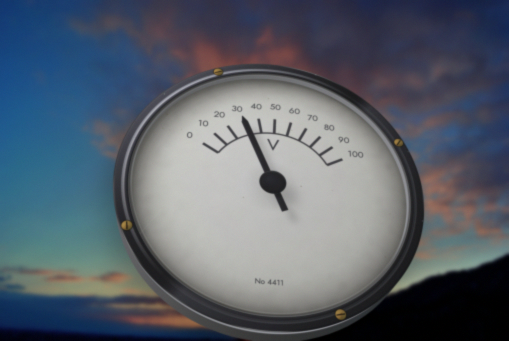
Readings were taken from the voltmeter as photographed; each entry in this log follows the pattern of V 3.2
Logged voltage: V 30
